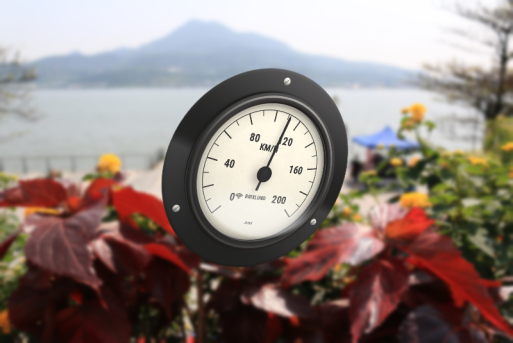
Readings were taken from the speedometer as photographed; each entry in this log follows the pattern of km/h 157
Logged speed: km/h 110
